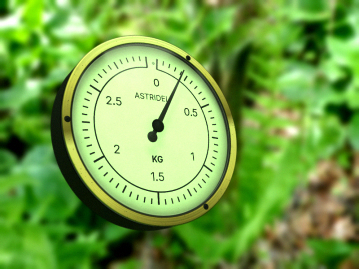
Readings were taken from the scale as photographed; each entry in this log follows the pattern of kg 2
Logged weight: kg 0.2
